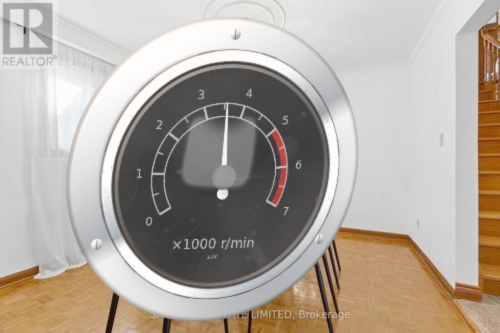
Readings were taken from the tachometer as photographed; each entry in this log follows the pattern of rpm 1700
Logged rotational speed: rpm 3500
